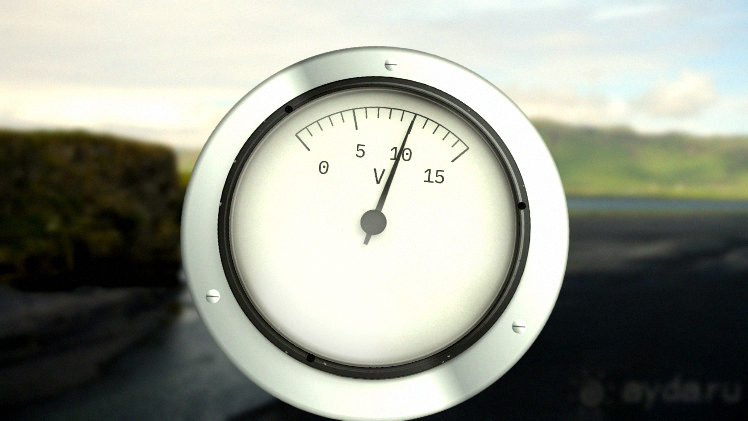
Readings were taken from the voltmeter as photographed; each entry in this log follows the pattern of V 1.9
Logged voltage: V 10
